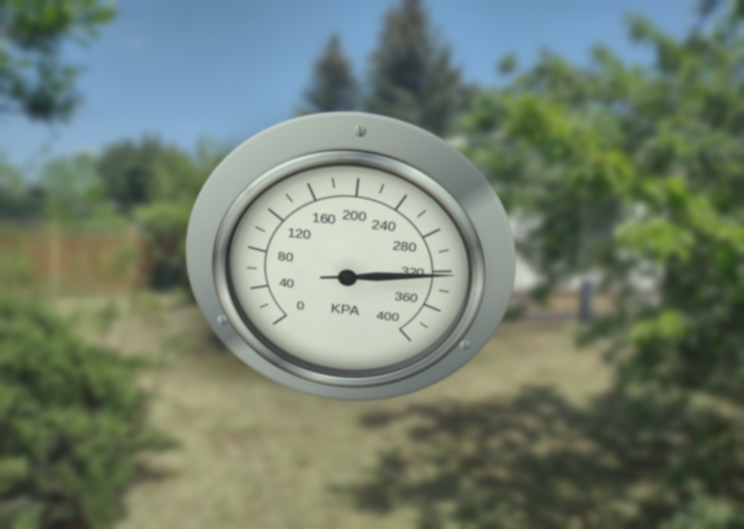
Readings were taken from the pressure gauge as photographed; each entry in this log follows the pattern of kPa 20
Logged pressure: kPa 320
